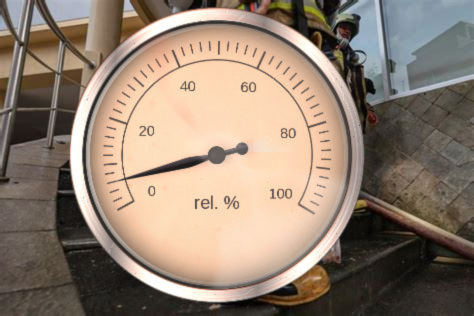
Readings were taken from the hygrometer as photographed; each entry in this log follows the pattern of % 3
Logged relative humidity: % 6
